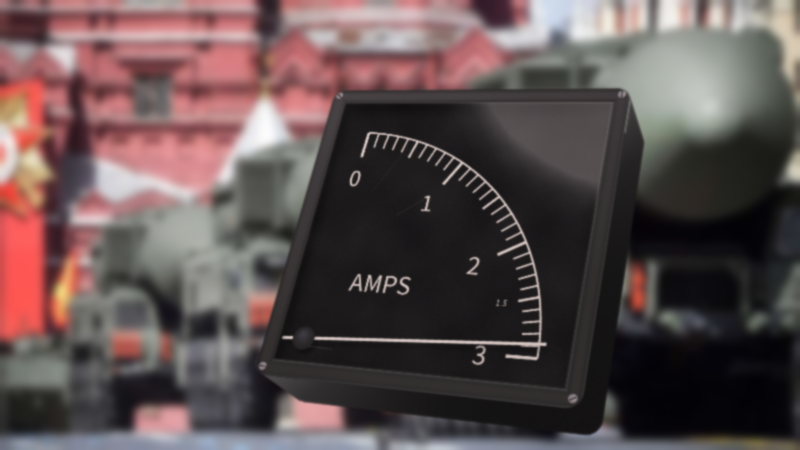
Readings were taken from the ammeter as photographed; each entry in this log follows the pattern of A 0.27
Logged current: A 2.9
